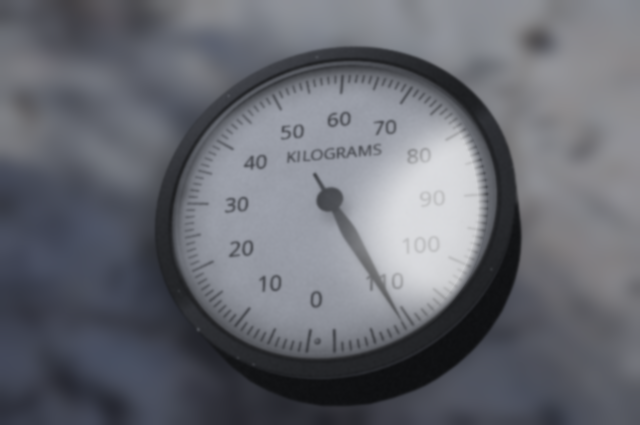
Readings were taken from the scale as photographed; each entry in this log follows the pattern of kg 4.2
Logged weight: kg 111
